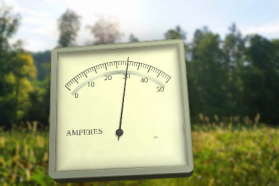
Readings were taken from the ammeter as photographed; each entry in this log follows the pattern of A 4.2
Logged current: A 30
